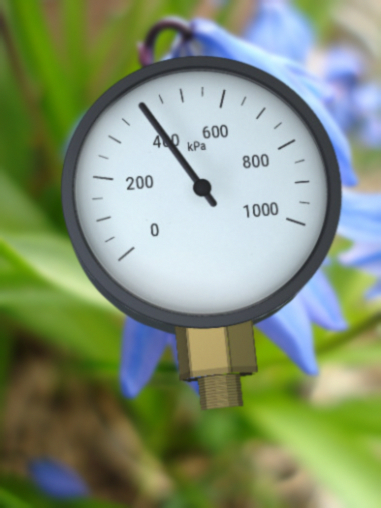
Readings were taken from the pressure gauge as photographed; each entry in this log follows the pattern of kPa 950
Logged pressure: kPa 400
